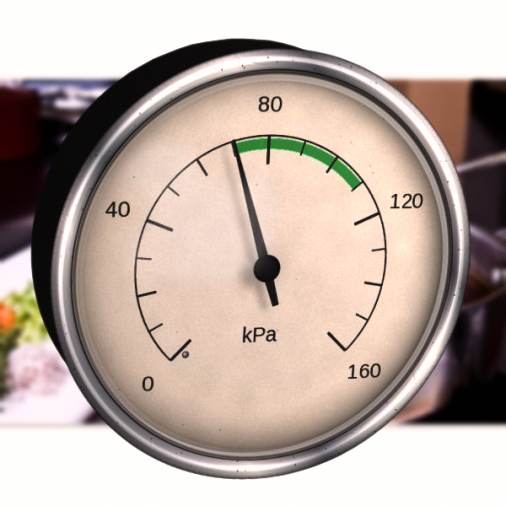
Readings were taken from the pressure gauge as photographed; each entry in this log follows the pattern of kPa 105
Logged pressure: kPa 70
